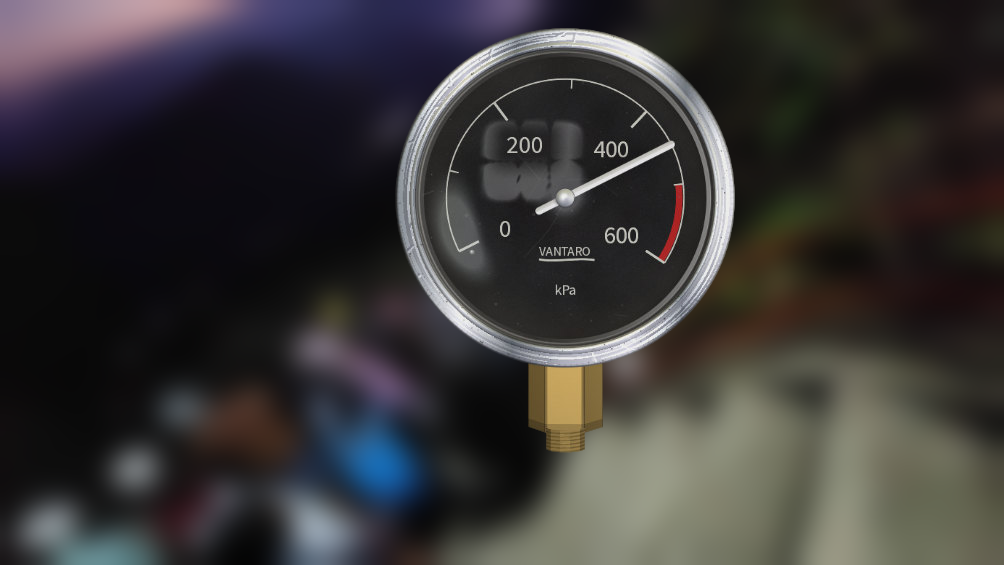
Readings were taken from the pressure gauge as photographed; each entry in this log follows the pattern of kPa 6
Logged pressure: kPa 450
